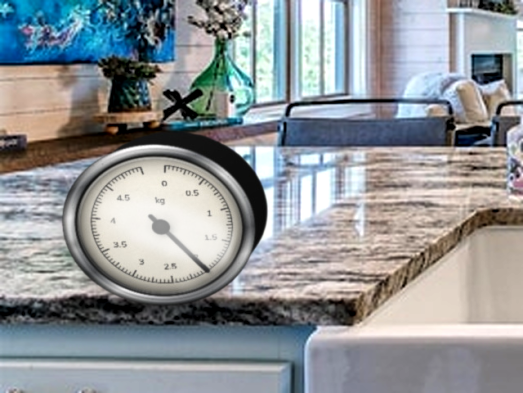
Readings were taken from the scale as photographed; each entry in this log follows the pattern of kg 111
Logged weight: kg 2
